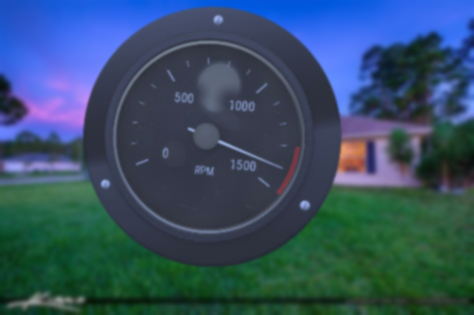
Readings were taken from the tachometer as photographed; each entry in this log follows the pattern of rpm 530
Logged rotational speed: rpm 1400
